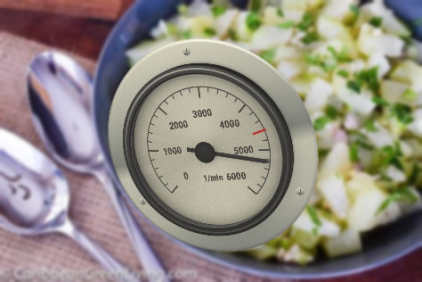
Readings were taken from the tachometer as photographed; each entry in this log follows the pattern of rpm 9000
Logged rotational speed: rpm 5200
